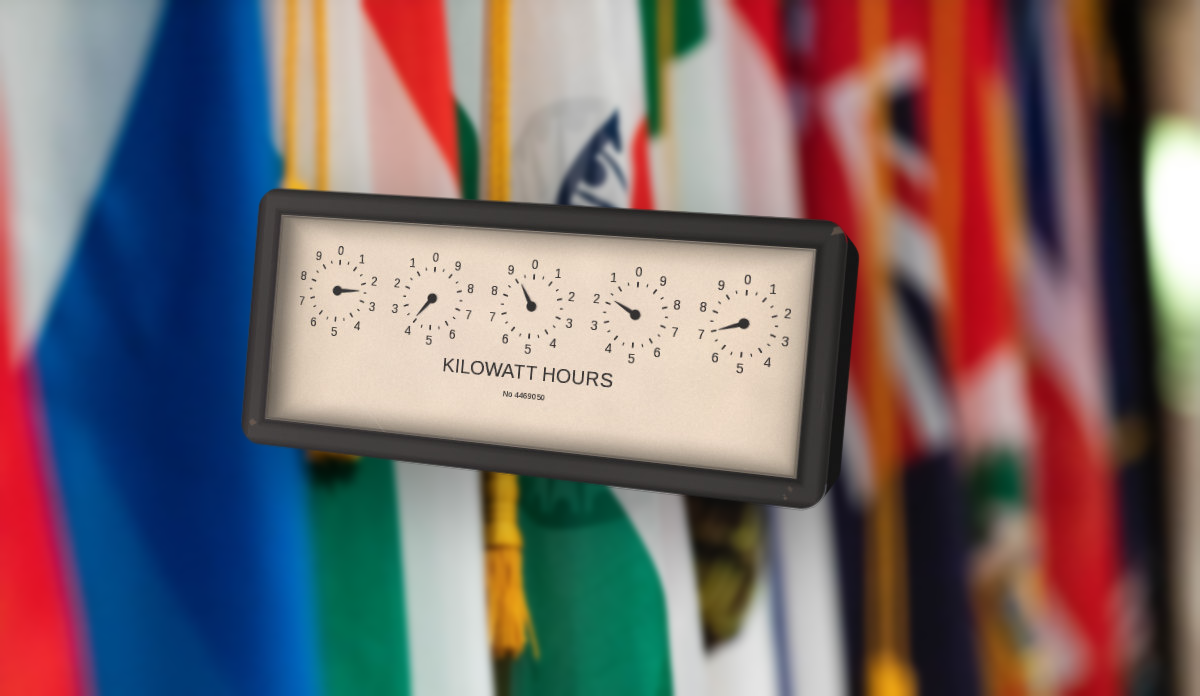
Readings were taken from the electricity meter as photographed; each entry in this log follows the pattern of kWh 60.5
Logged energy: kWh 23917
